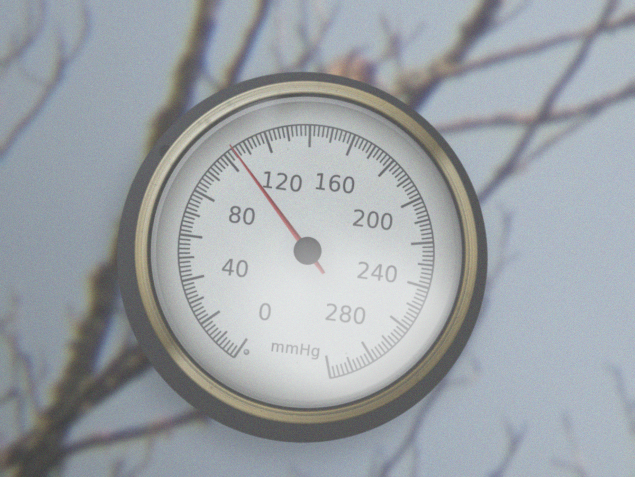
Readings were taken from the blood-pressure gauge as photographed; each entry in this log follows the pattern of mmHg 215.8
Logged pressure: mmHg 104
